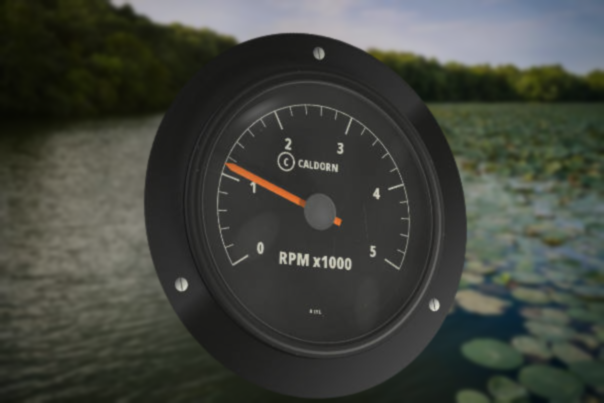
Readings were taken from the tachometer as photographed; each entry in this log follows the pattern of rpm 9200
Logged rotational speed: rpm 1100
